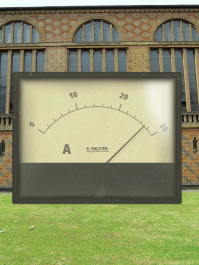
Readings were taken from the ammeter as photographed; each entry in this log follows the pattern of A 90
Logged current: A 27
